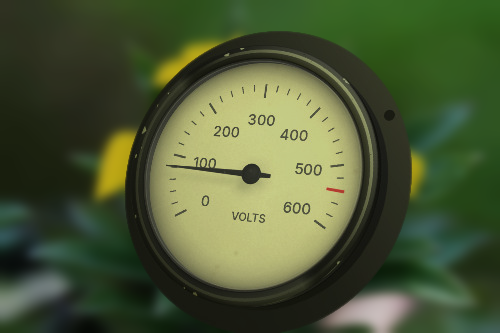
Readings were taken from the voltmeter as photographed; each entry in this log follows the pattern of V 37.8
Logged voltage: V 80
